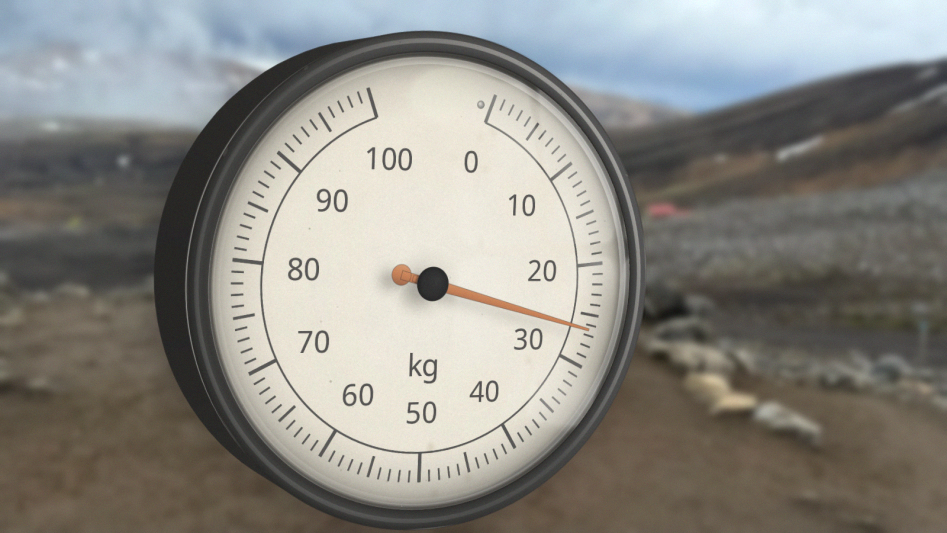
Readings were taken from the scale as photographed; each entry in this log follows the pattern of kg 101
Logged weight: kg 26.5
